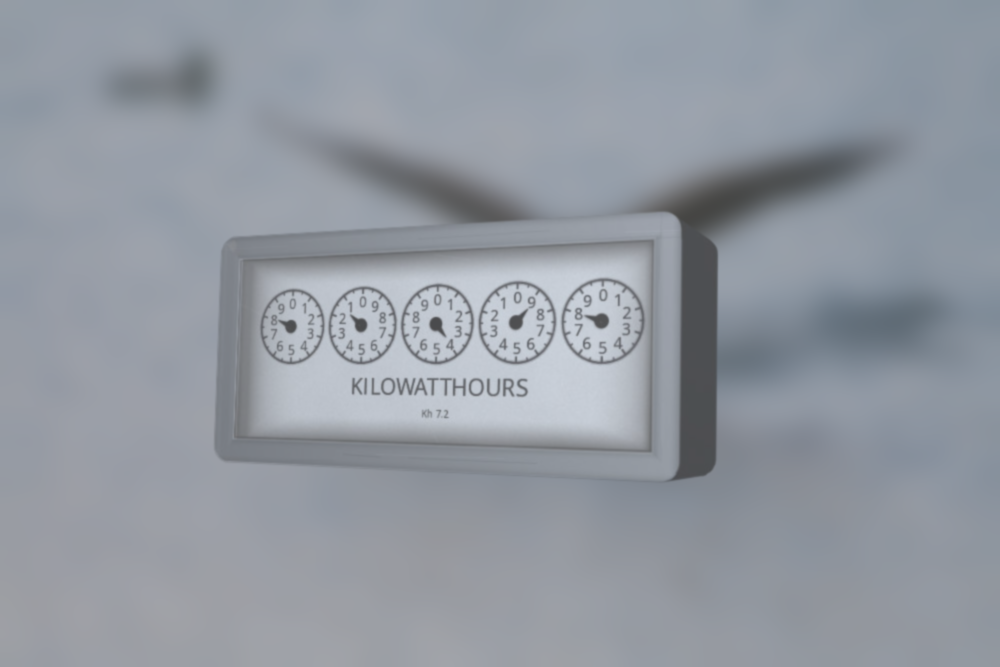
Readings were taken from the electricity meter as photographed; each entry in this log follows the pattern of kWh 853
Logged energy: kWh 81388
